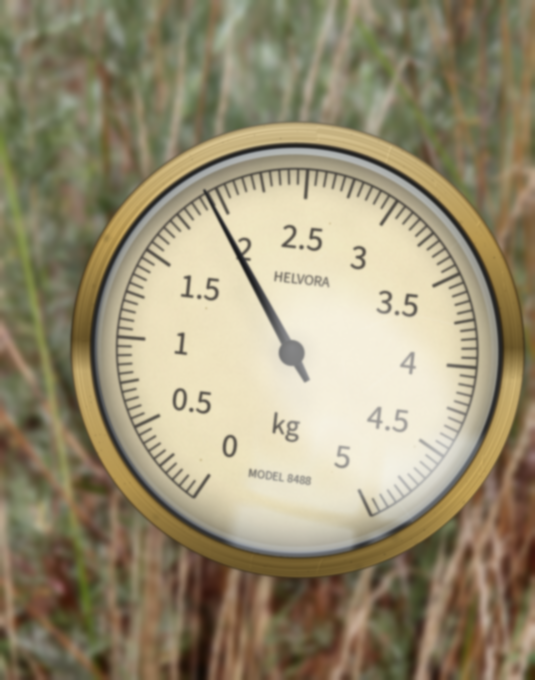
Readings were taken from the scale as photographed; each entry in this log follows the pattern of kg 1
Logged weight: kg 1.95
